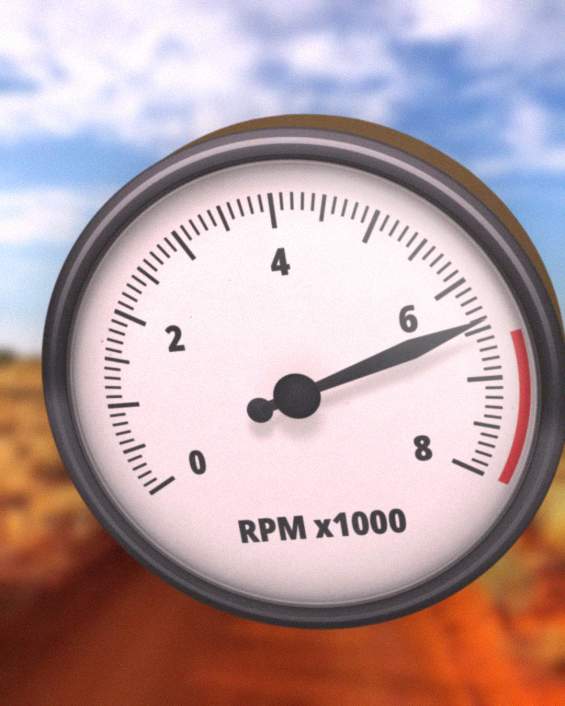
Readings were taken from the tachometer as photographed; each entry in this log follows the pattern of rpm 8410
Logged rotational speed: rpm 6400
